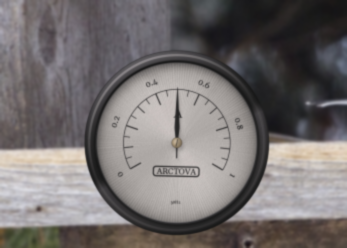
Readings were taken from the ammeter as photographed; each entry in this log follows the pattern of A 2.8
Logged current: A 0.5
